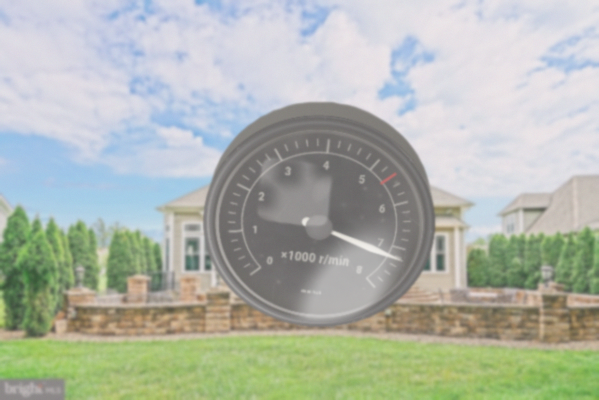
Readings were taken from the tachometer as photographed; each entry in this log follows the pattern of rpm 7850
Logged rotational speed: rpm 7200
